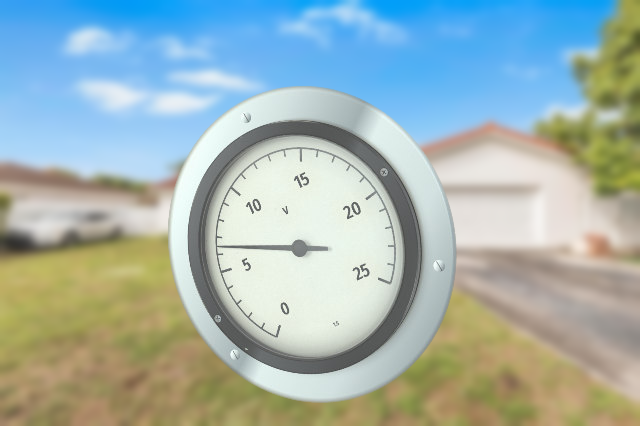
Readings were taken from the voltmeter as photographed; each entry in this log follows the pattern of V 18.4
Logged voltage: V 6.5
